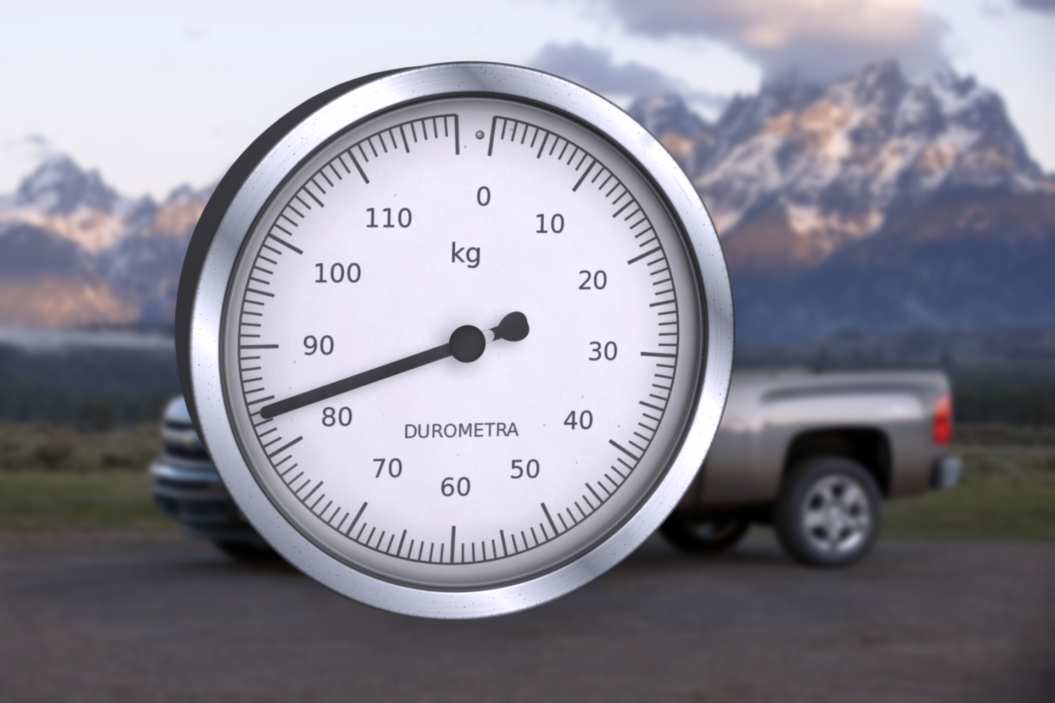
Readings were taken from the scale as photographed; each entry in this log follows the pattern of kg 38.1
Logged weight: kg 84
